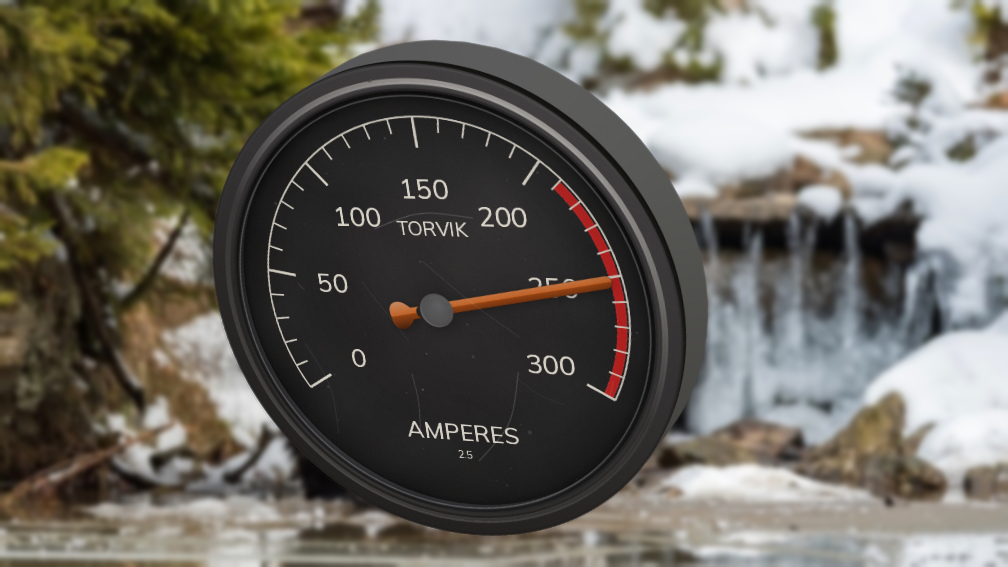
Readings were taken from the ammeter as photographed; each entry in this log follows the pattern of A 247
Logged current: A 250
